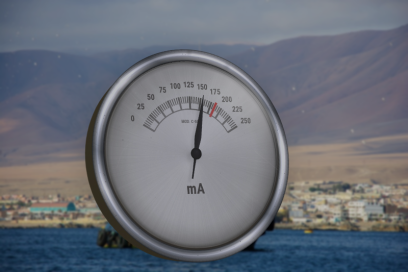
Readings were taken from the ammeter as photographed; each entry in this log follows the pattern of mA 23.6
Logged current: mA 150
